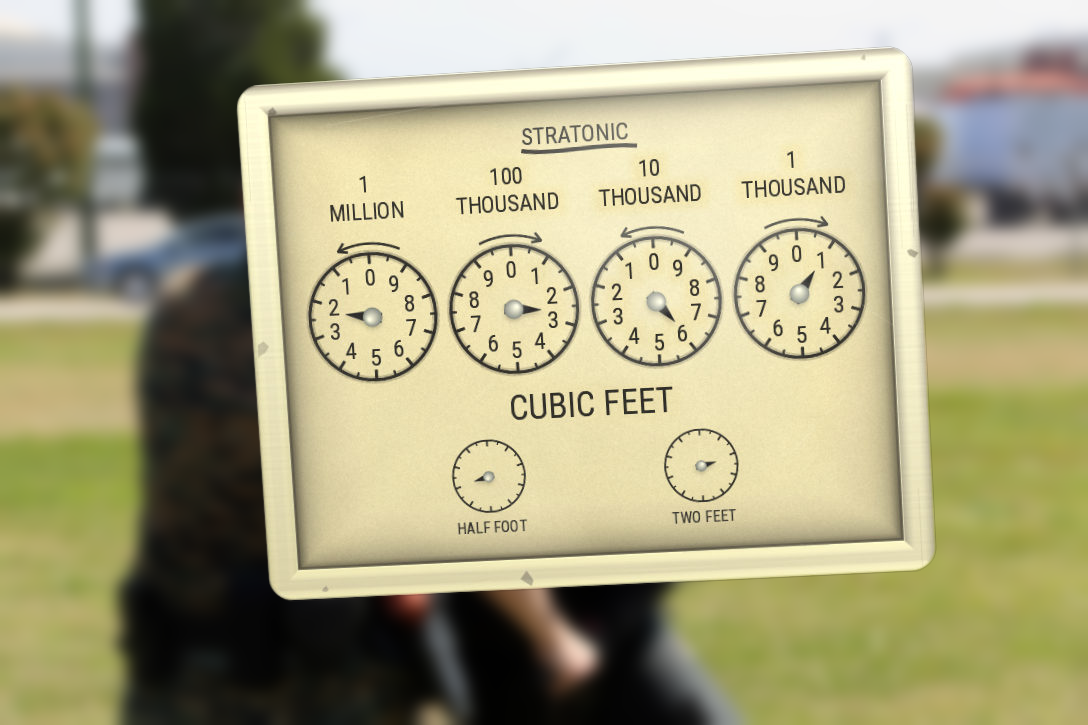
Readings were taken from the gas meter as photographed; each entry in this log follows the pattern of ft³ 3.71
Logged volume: ft³ 226100
